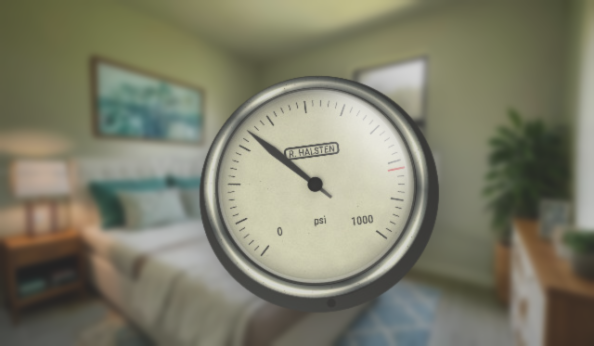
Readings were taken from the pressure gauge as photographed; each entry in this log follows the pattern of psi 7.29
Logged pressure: psi 340
